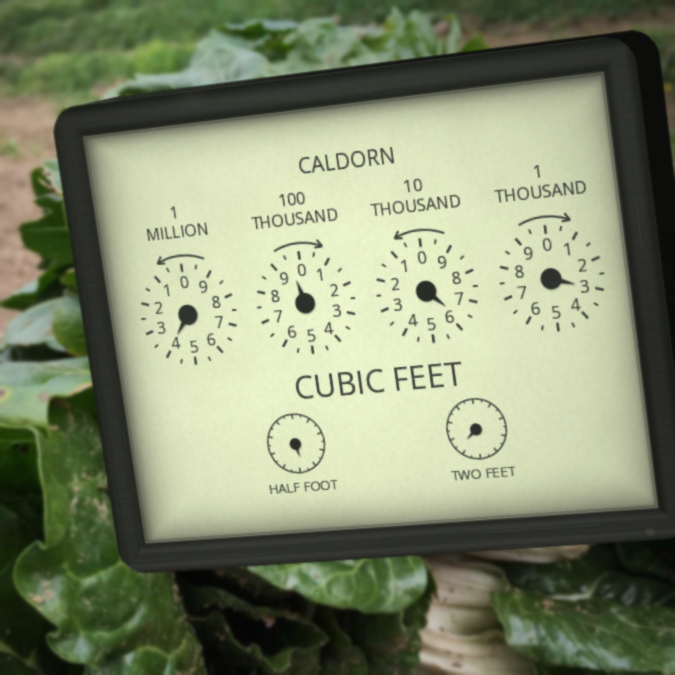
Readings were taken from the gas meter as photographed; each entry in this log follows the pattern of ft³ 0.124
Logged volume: ft³ 396300
